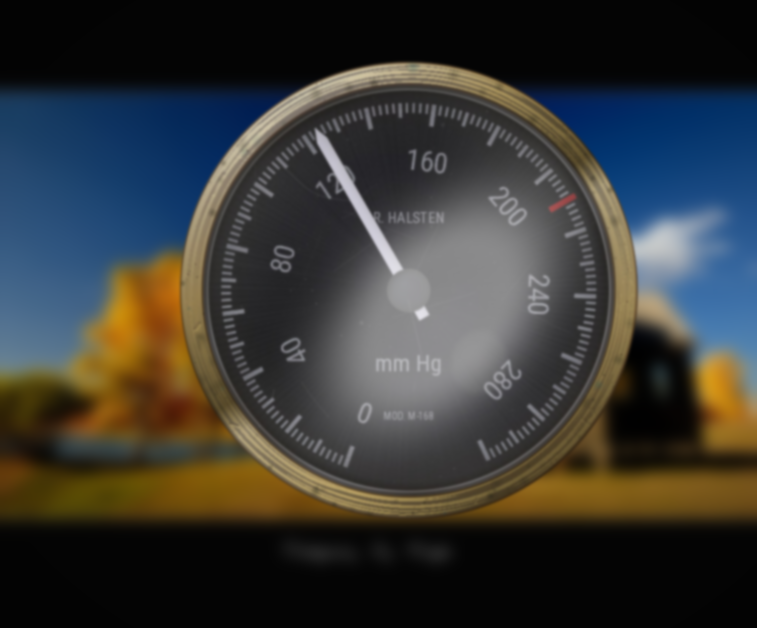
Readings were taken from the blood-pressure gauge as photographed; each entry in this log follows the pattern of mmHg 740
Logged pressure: mmHg 124
